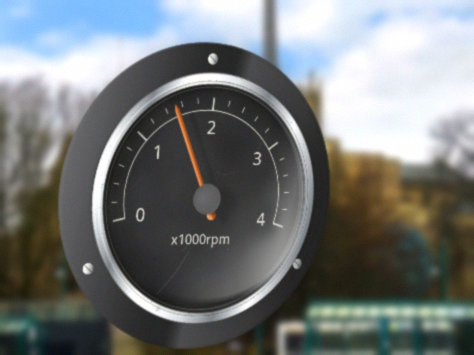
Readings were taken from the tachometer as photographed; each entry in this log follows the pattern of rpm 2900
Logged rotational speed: rpm 1500
